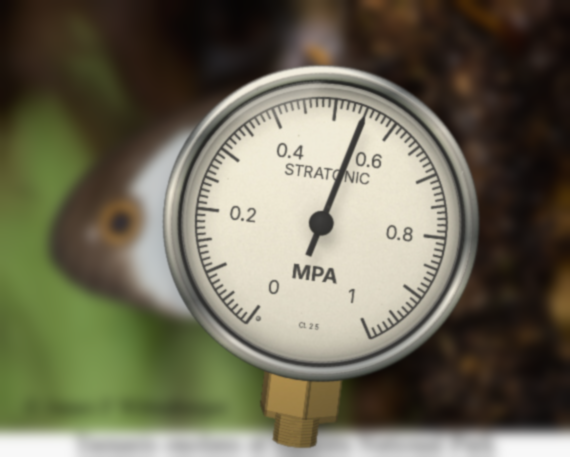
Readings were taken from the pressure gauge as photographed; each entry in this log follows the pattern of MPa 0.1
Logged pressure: MPa 0.55
